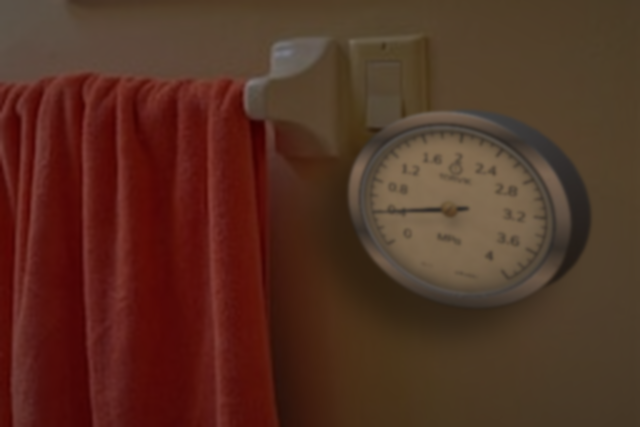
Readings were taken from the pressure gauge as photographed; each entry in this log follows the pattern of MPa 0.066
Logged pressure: MPa 0.4
